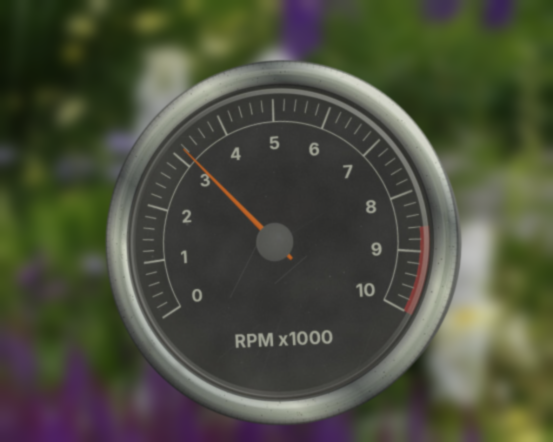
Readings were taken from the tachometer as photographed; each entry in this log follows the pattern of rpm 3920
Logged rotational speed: rpm 3200
